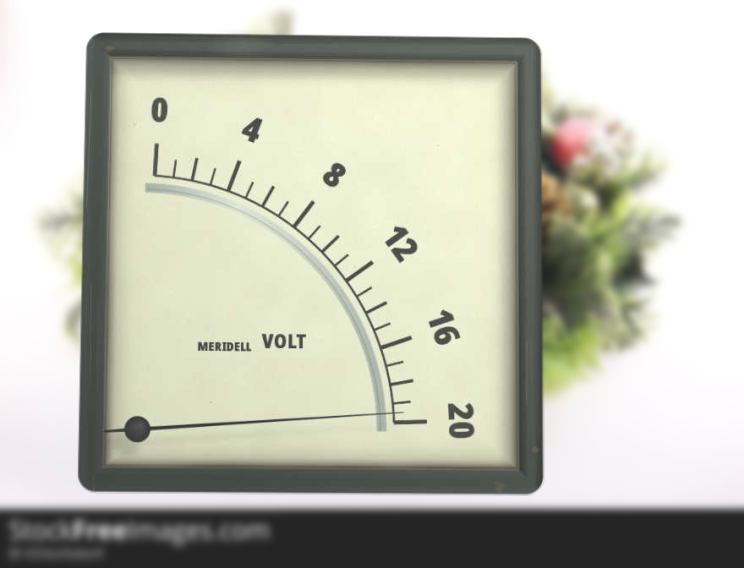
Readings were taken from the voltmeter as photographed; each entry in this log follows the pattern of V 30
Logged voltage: V 19.5
